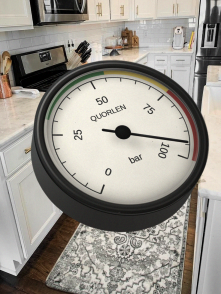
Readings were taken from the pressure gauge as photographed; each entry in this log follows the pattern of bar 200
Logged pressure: bar 95
